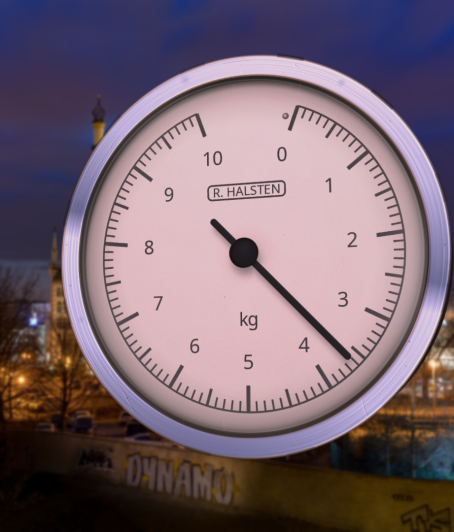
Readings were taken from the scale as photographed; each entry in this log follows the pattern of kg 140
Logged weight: kg 3.6
